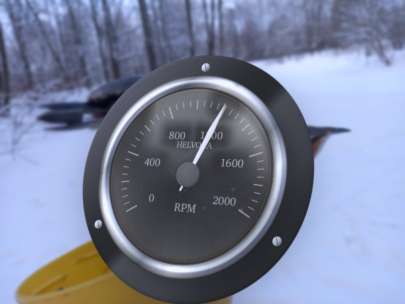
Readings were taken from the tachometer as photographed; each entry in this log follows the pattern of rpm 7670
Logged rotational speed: rpm 1200
